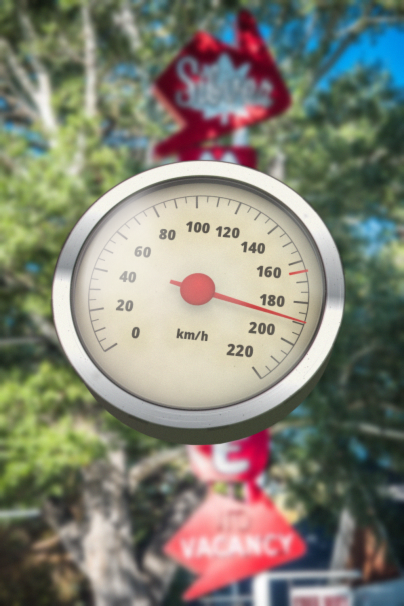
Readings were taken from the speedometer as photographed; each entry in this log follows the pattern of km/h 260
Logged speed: km/h 190
